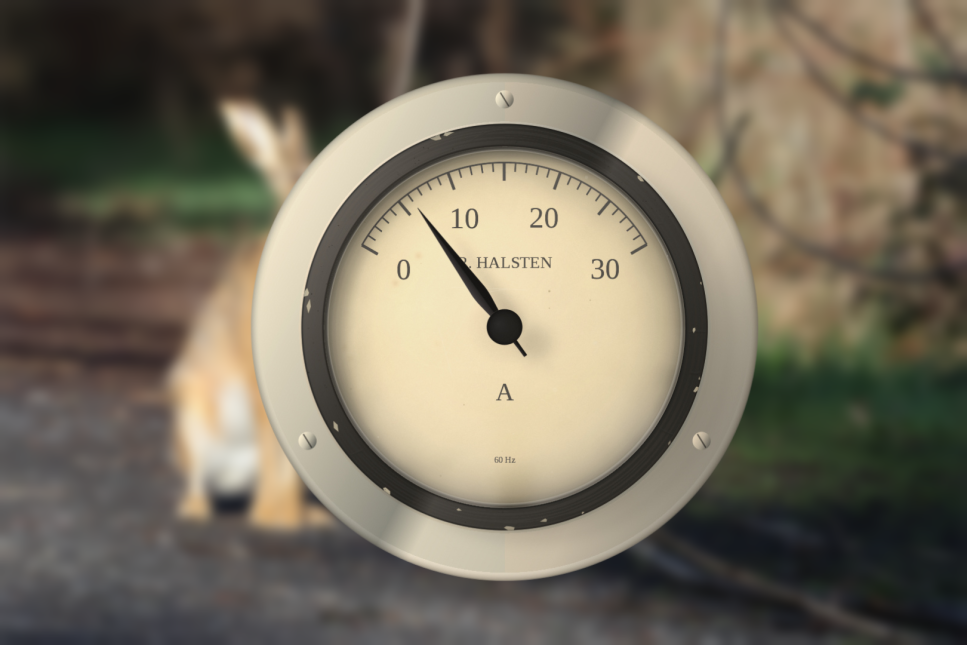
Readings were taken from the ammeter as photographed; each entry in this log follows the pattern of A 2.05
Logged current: A 6
